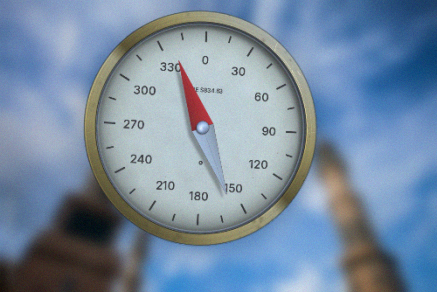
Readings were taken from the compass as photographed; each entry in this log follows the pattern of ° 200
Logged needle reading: ° 337.5
